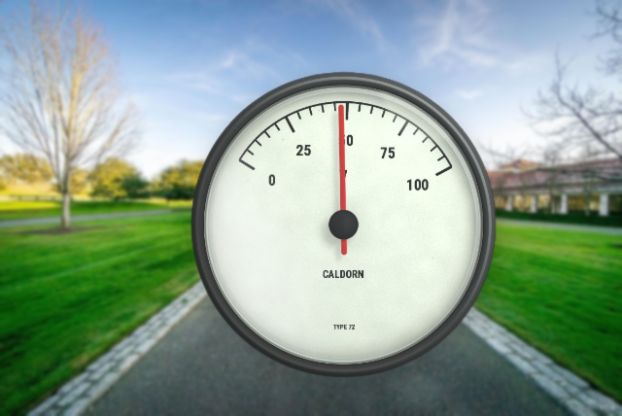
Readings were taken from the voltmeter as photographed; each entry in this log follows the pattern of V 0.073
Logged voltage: V 47.5
